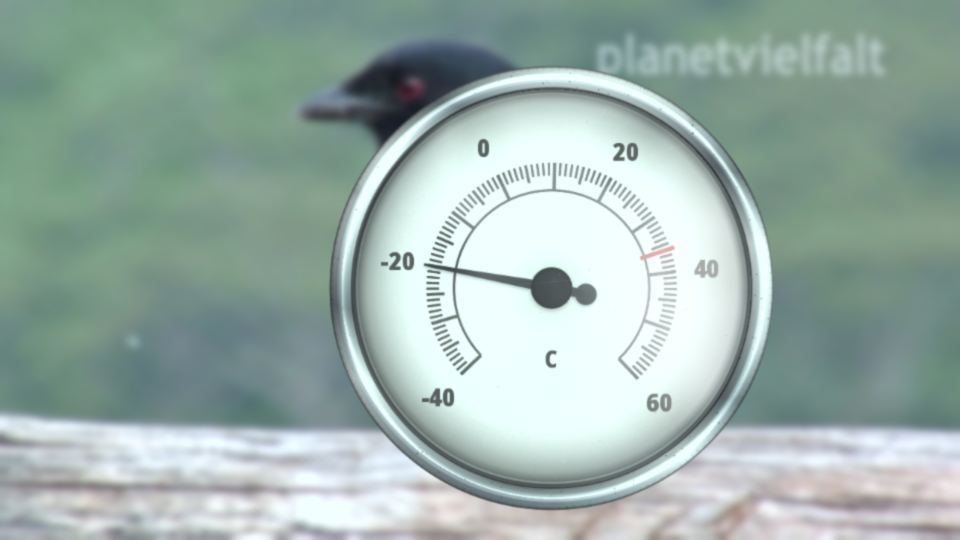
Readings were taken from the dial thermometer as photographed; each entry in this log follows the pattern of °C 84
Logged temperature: °C -20
